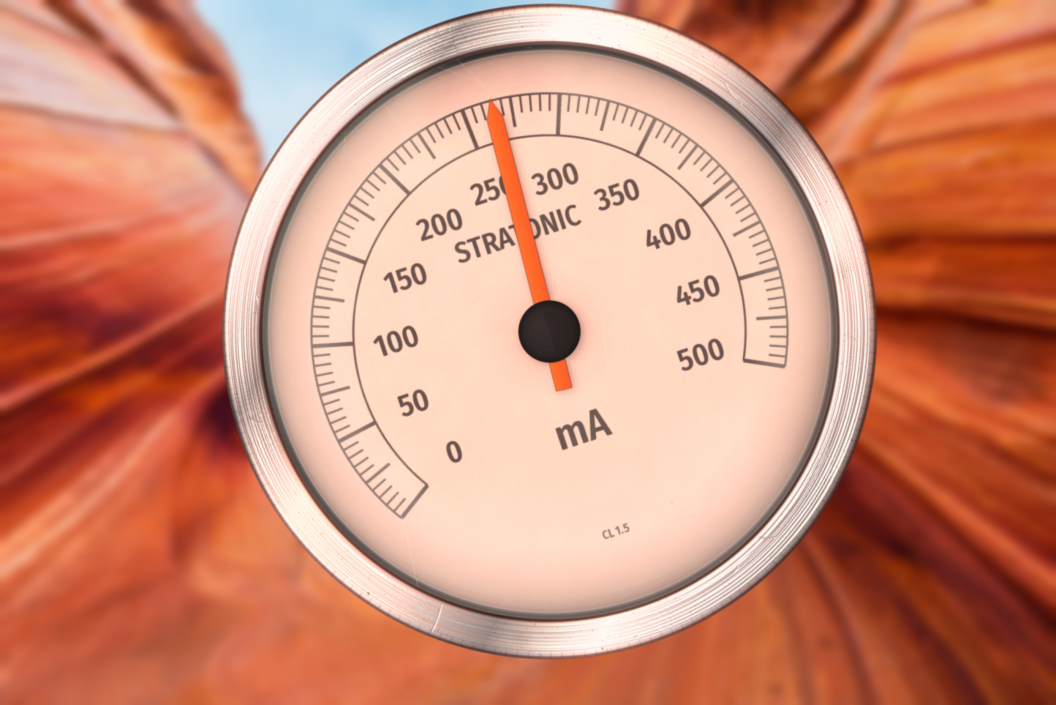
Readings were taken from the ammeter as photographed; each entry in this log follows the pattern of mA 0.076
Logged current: mA 265
